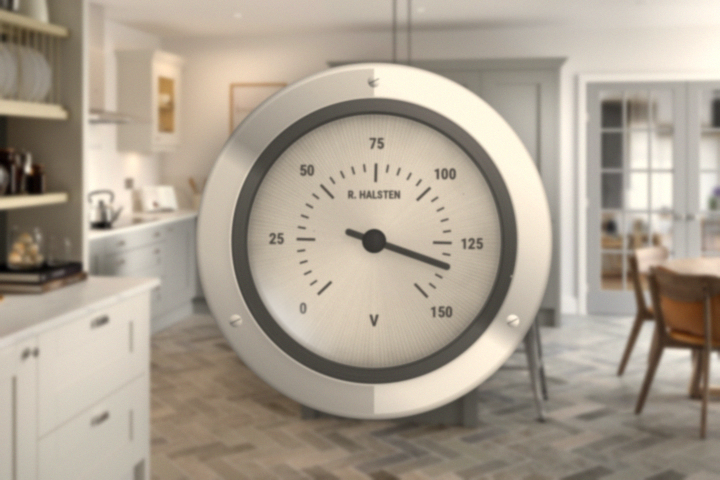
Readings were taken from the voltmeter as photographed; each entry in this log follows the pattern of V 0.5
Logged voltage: V 135
